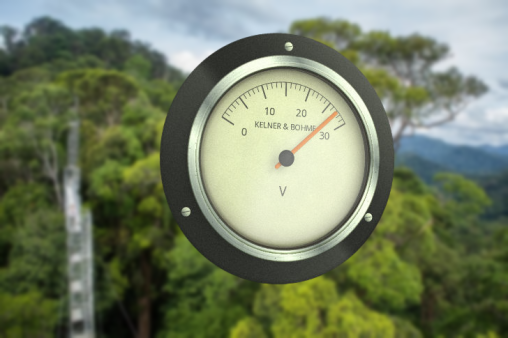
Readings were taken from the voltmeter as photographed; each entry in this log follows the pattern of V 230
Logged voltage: V 27
